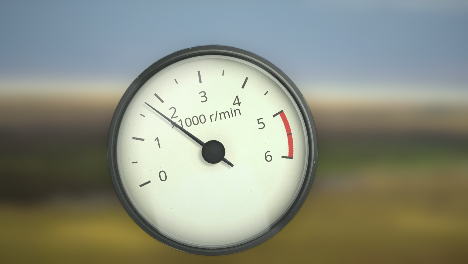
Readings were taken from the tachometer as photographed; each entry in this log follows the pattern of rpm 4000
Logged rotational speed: rpm 1750
